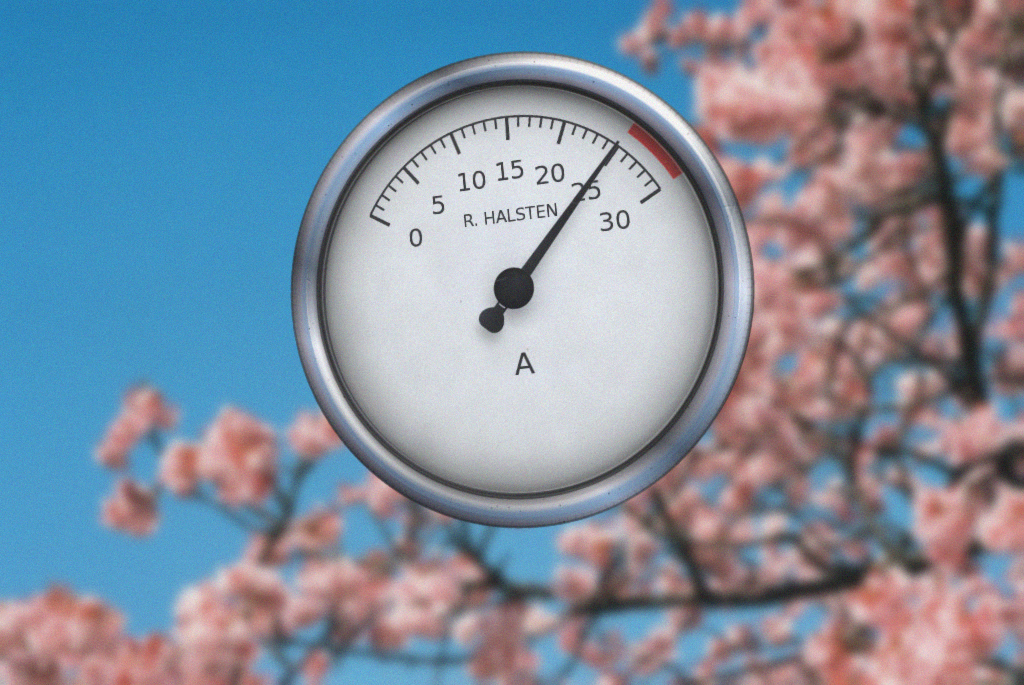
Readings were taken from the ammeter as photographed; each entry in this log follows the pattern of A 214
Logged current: A 25
